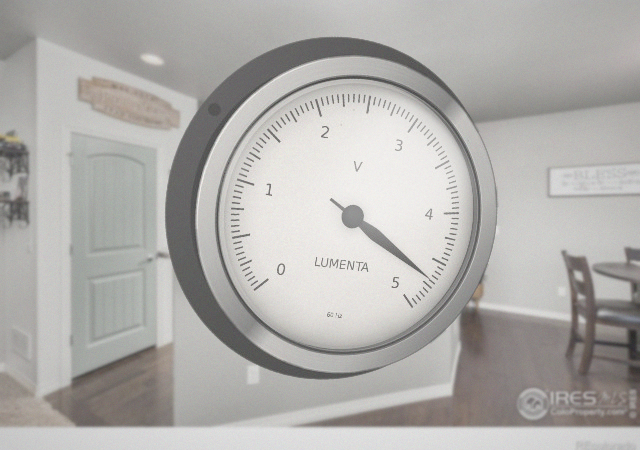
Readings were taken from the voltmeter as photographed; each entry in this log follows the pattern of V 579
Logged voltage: V 4.7
